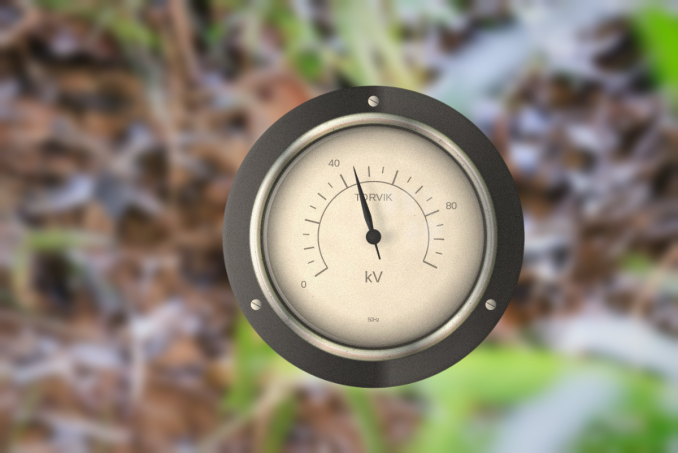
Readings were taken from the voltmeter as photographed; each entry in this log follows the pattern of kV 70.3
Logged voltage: kV 45
